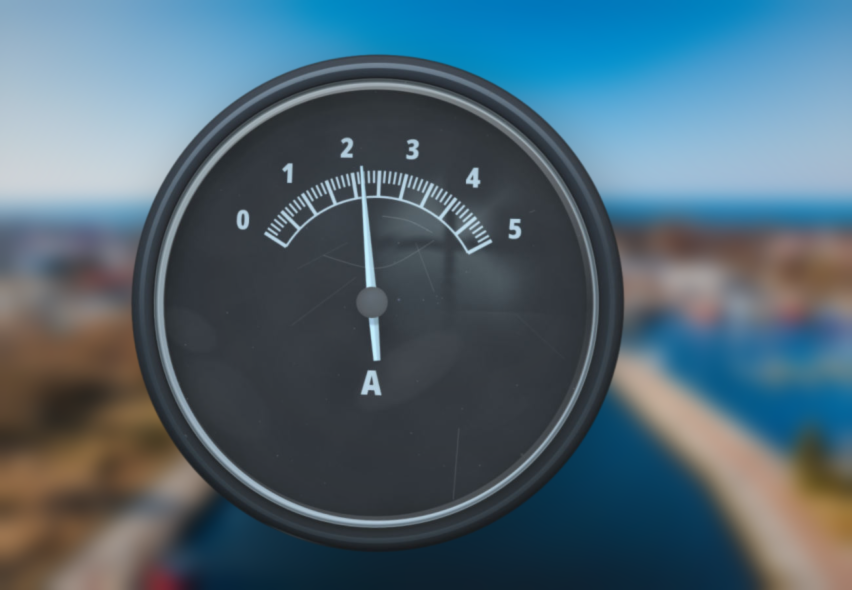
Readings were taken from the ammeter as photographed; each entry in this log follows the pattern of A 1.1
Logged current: A 2.2
